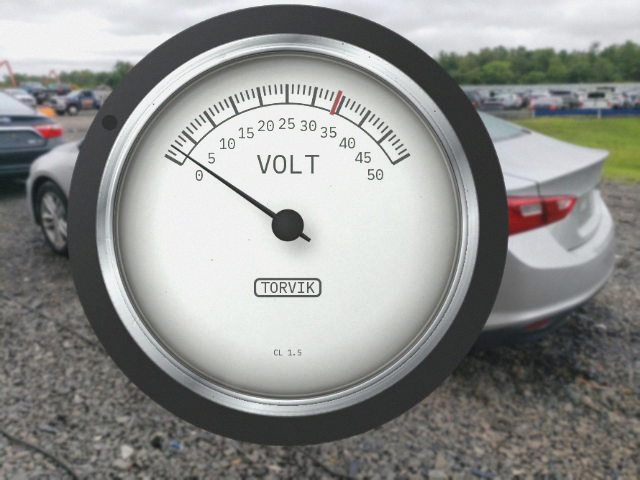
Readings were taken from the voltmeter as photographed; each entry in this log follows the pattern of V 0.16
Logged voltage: V 2
